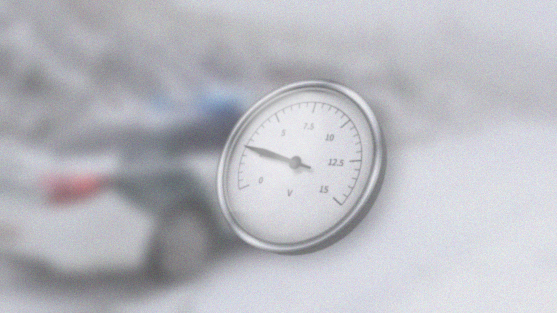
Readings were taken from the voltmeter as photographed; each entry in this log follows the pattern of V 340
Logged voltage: V 2.5
